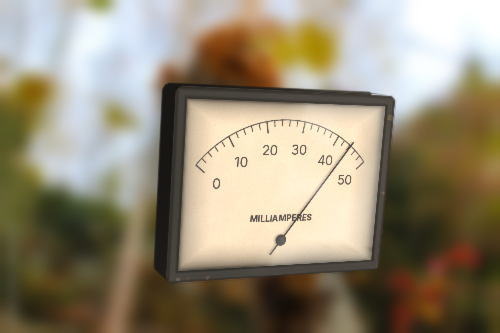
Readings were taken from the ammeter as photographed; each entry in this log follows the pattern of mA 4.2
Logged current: mA 44
